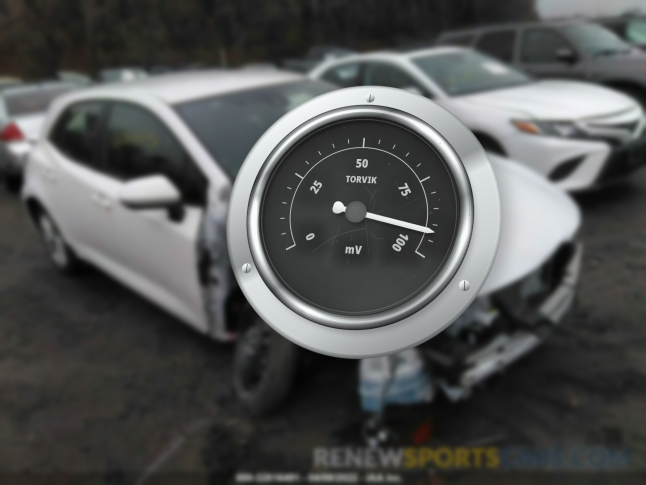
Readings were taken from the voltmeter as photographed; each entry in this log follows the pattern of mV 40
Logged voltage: mV 92.5
